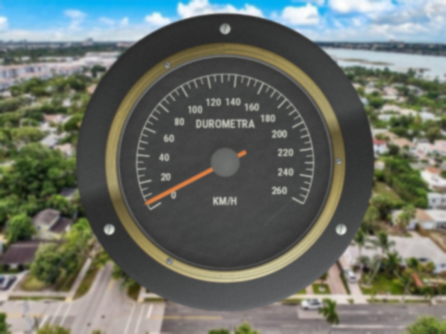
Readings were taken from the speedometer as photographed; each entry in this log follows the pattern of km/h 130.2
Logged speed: km/h 5
